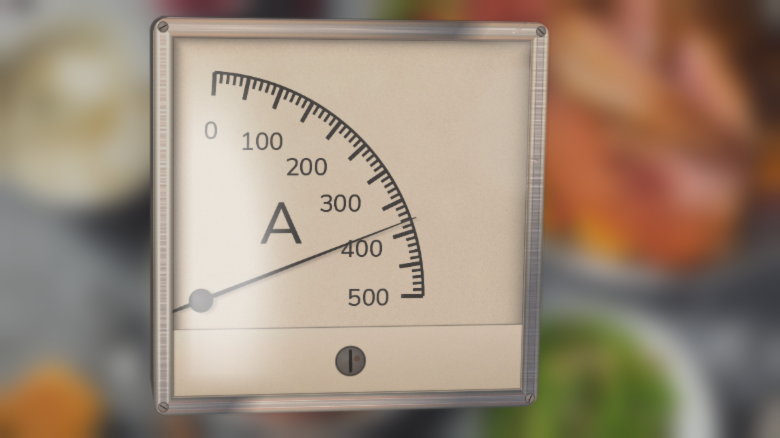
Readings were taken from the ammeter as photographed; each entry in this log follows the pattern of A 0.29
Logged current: A 380
